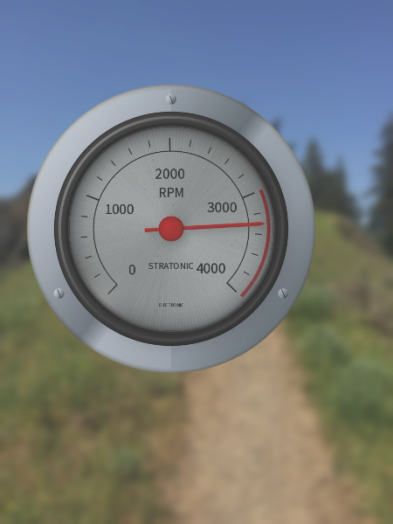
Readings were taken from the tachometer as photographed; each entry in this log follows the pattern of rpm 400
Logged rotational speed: rpm 3300
